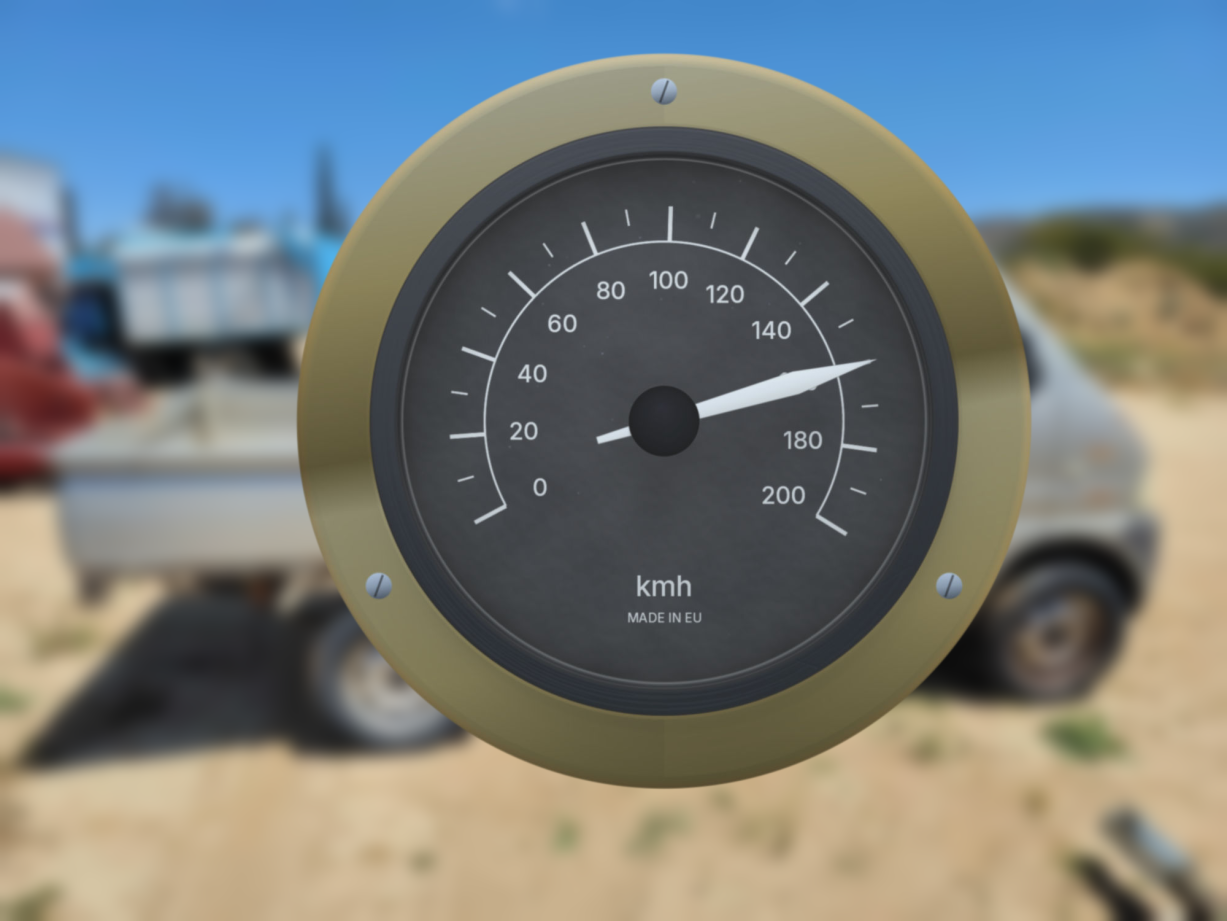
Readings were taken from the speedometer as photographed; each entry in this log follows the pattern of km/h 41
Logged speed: km/h 160
